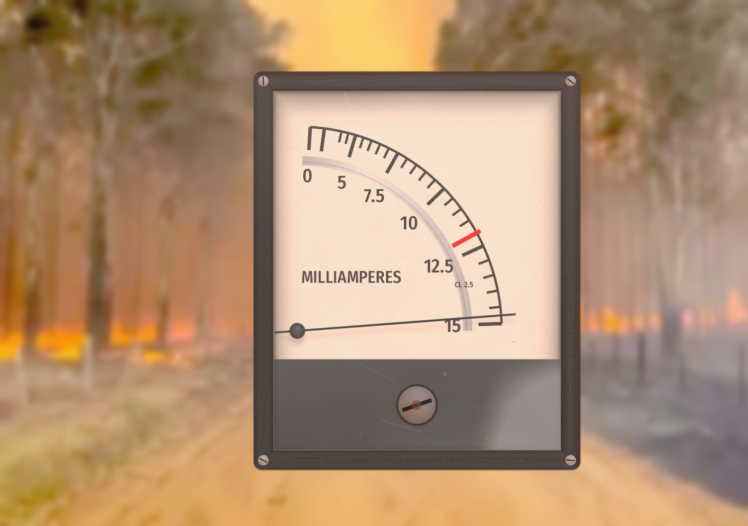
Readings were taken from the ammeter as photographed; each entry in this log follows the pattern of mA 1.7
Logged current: mA 14.75
